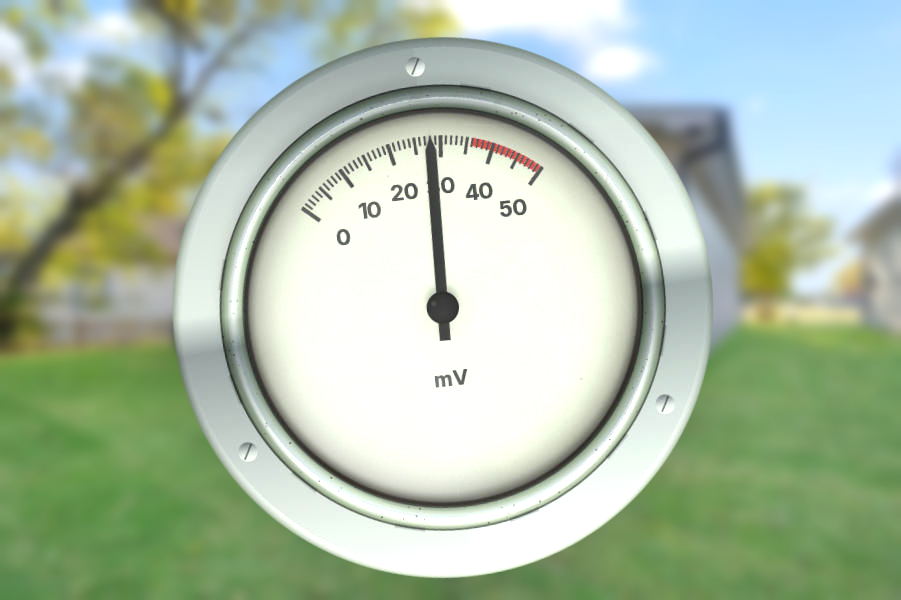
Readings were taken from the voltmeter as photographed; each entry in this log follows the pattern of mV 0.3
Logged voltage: mV 28
